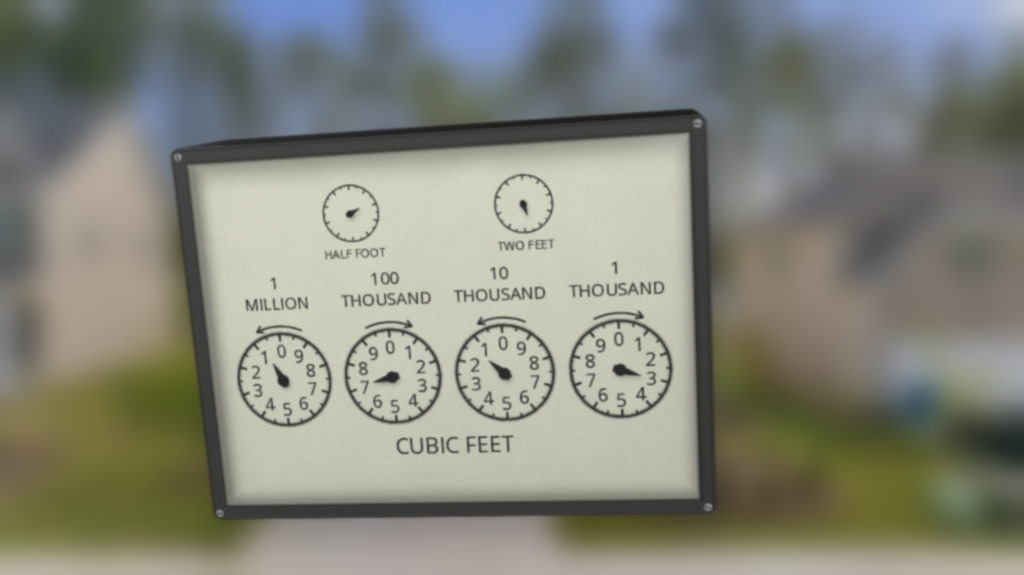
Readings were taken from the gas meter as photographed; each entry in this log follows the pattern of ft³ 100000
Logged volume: ft³ 71300
